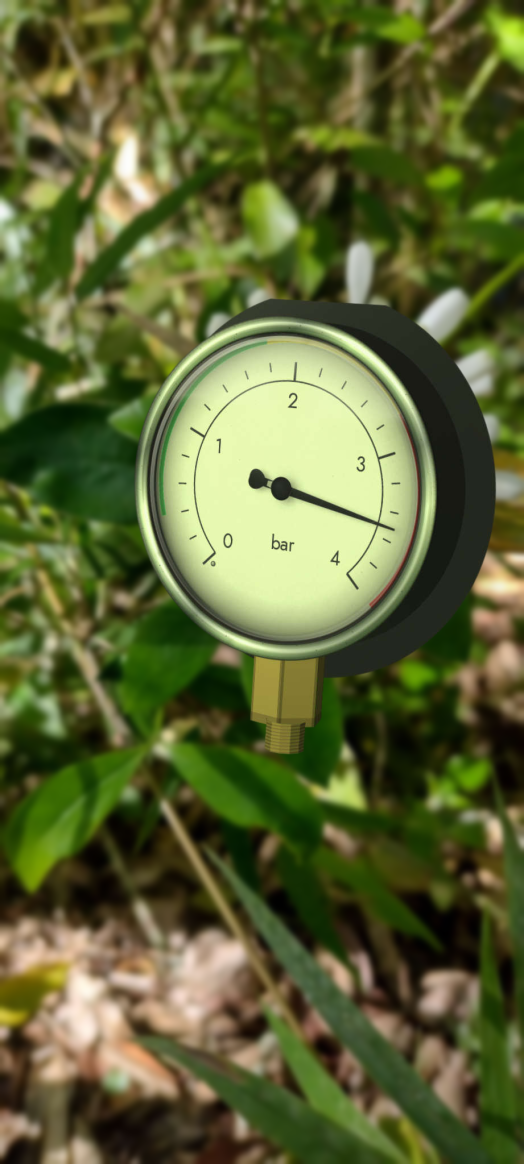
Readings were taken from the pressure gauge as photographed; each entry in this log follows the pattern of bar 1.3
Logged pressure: bar 3.5
